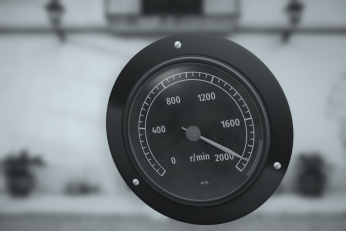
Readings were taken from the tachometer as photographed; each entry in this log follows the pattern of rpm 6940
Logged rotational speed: rpm 1900
